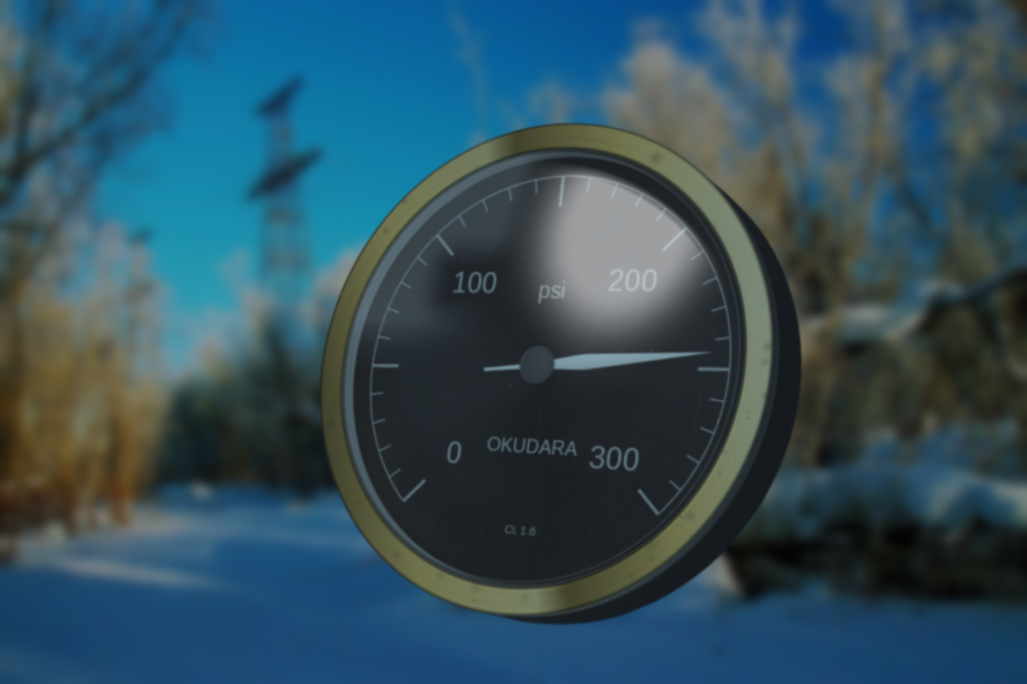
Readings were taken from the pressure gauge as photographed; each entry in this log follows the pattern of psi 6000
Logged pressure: psi 245
